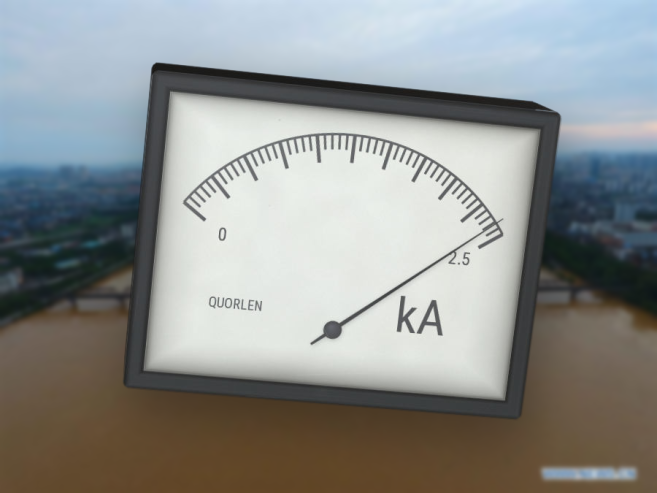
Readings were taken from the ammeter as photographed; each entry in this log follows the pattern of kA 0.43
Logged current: kA 2.4
